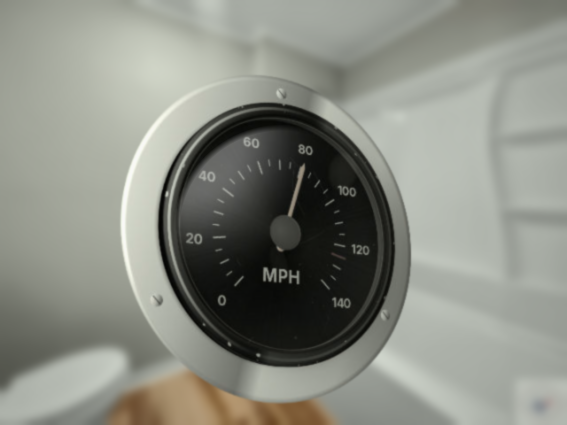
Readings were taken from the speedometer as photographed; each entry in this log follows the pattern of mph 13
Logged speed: mph 80
